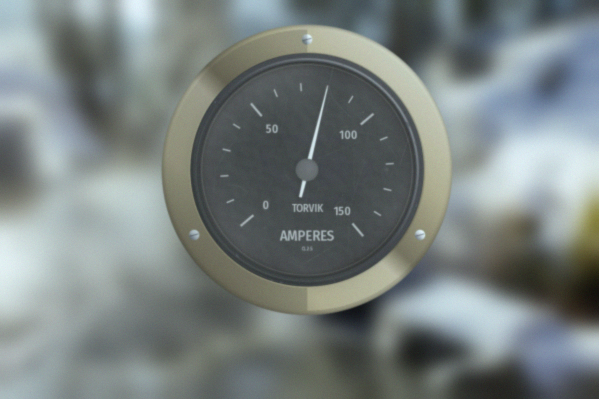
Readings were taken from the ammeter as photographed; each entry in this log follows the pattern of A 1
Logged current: A 80
